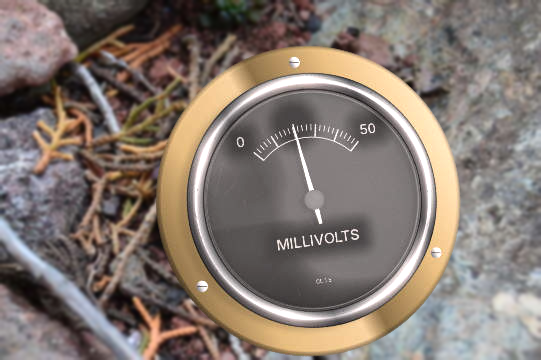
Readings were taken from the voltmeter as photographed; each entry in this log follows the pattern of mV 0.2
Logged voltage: mV 20
